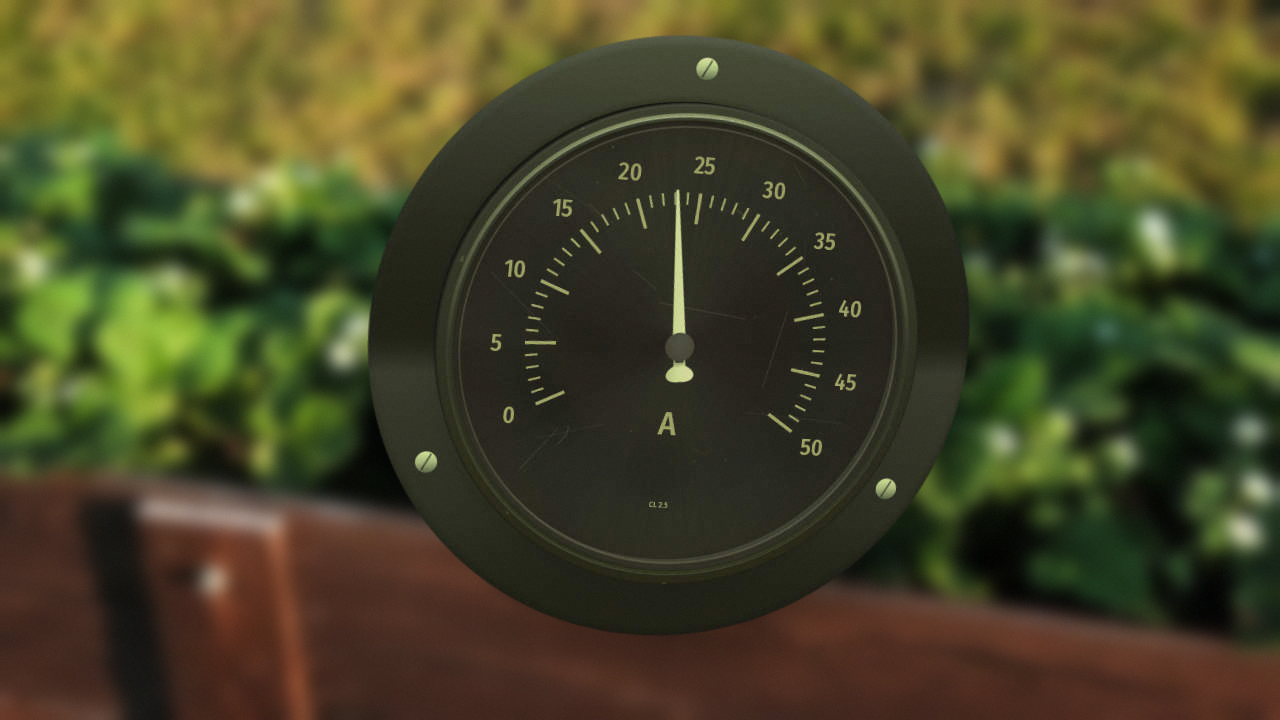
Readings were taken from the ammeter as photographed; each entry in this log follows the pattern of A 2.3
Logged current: A 23
